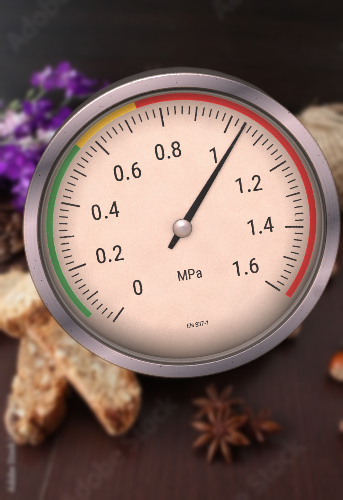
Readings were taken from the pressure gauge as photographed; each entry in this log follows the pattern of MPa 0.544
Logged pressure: MPa 1.04
